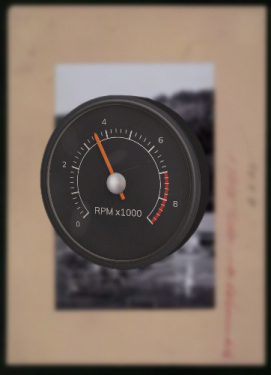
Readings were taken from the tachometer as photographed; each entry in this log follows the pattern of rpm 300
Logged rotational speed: rpm 3600
